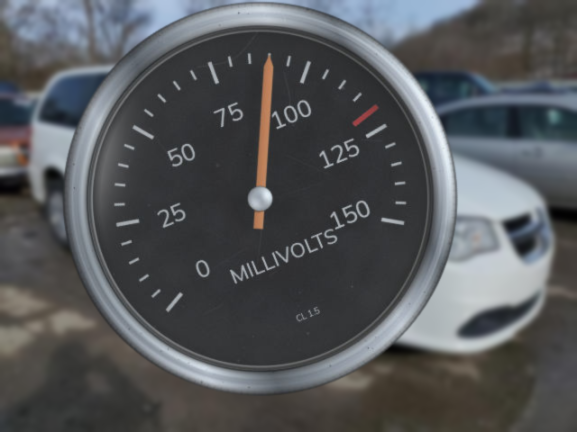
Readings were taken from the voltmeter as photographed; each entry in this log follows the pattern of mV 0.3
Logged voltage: mV 90
